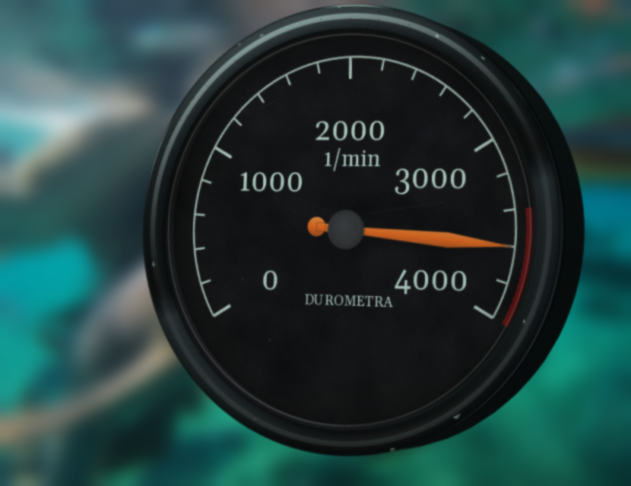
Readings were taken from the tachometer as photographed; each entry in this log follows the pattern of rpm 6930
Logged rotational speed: rpm 3600
